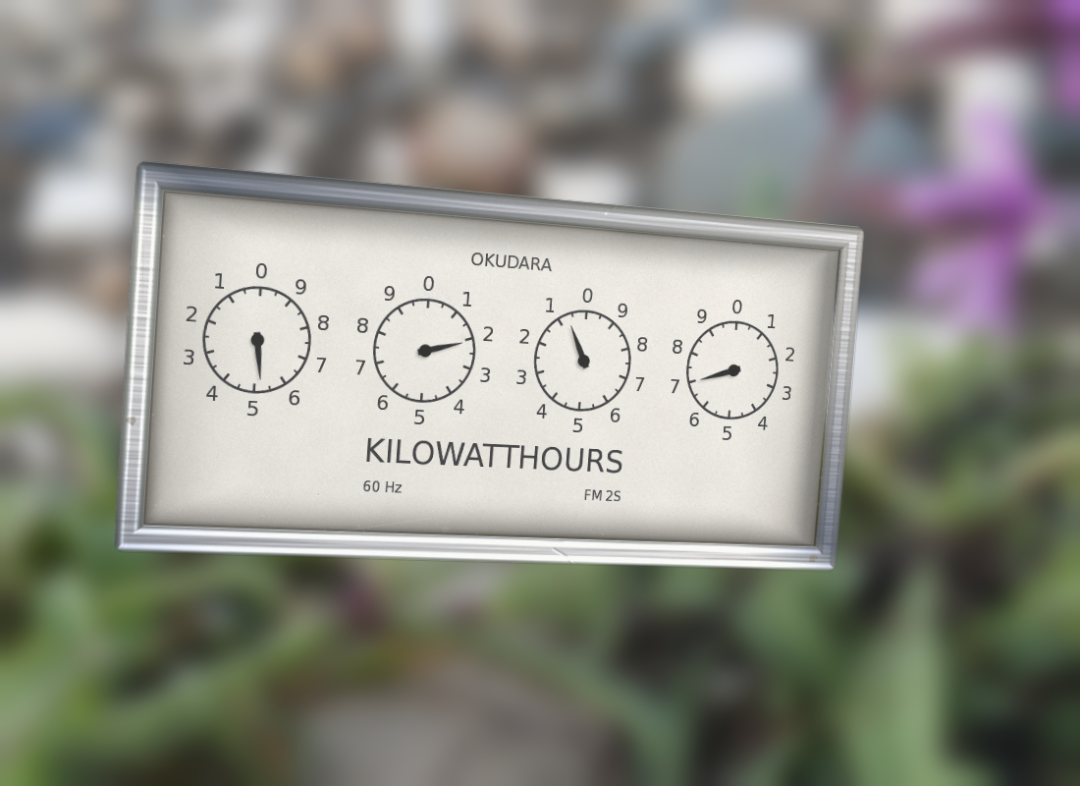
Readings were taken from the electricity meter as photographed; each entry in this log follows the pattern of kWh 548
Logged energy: kWh 5207
